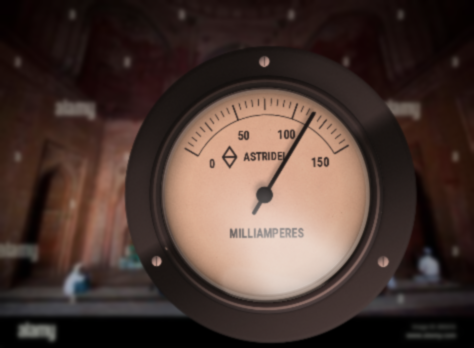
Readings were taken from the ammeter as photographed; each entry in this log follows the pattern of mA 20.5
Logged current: mA 115
